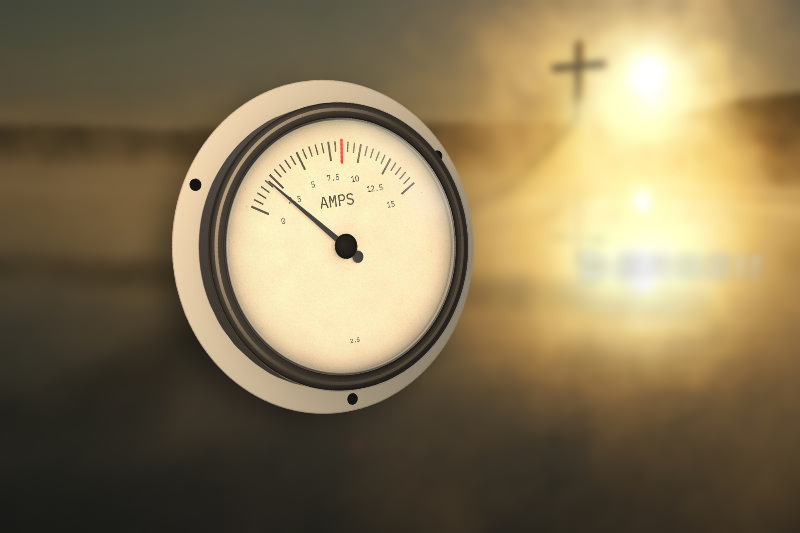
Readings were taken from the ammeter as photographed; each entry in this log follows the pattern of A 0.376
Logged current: A 2
